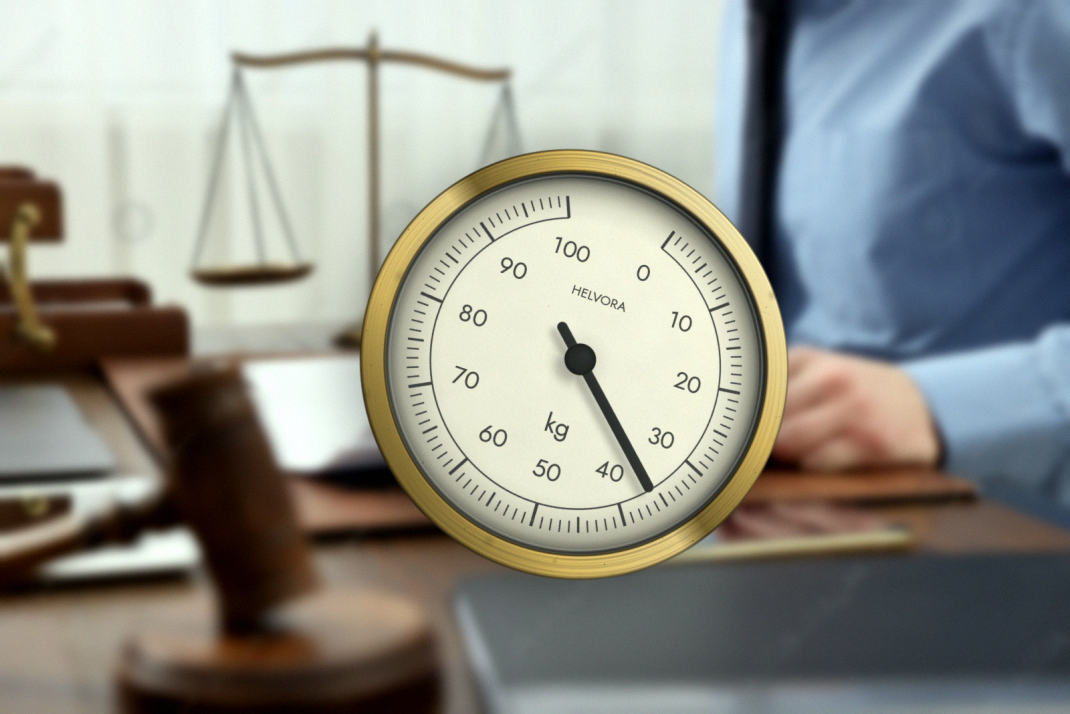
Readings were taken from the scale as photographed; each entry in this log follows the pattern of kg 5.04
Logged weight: kg 36
